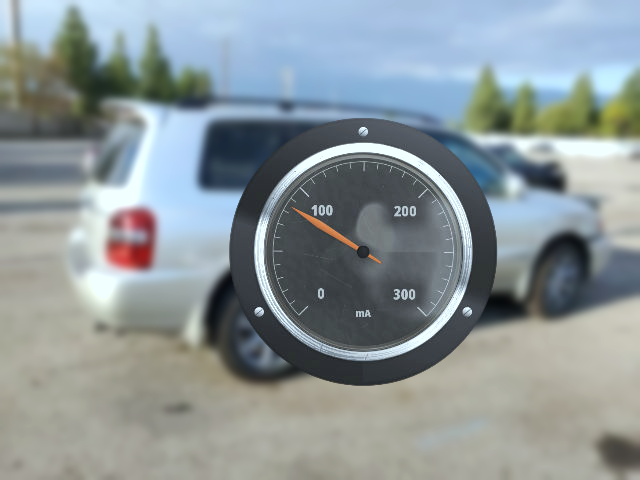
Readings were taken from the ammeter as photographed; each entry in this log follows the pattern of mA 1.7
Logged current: mA 85
